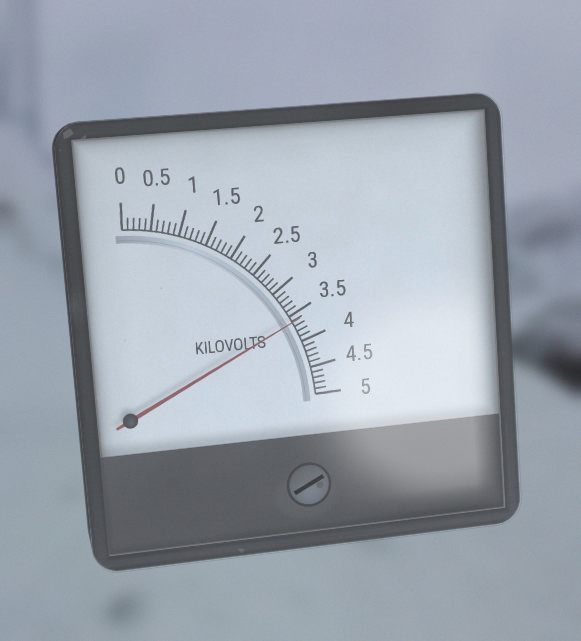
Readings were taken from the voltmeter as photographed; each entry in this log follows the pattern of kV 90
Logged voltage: kV 3.6
